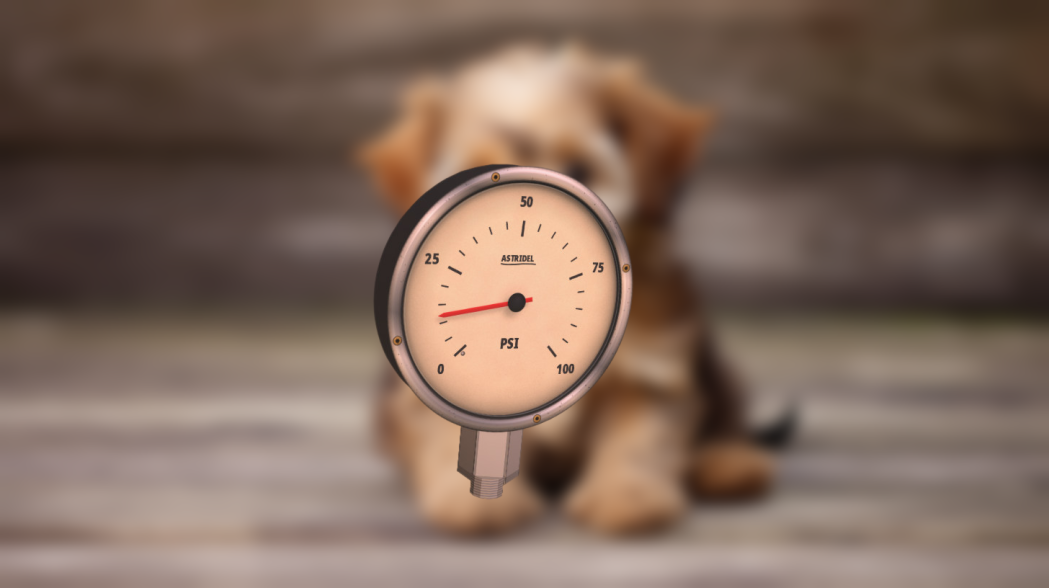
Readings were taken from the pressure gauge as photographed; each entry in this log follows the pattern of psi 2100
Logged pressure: psi 12.5
